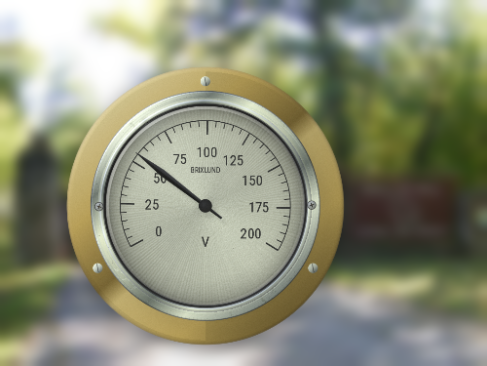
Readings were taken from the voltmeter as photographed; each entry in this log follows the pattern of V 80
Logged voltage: V 55
